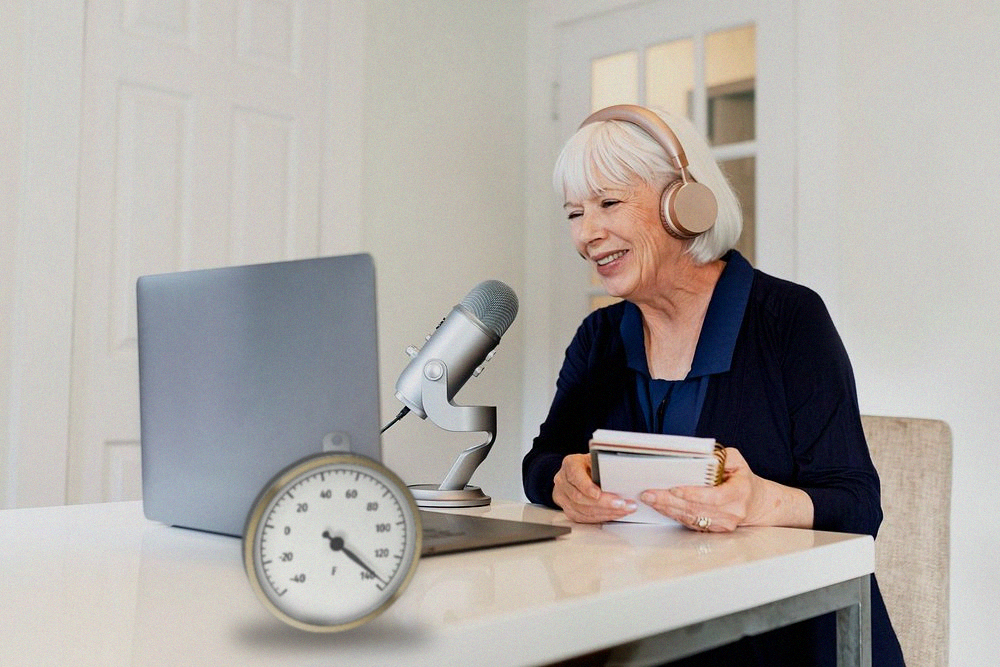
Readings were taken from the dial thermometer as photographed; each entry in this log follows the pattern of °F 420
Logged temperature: °F 136
